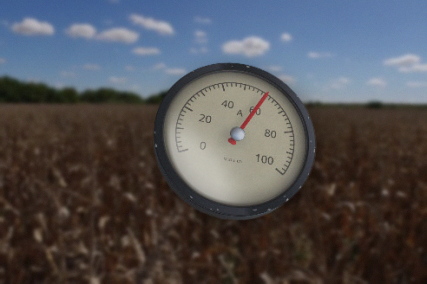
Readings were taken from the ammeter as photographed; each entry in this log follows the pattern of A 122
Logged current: A 60
